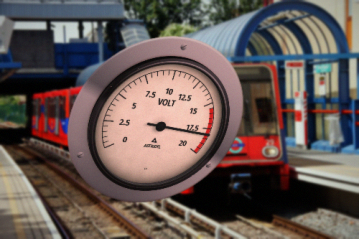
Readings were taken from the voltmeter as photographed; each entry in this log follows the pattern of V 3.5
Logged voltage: V 18
